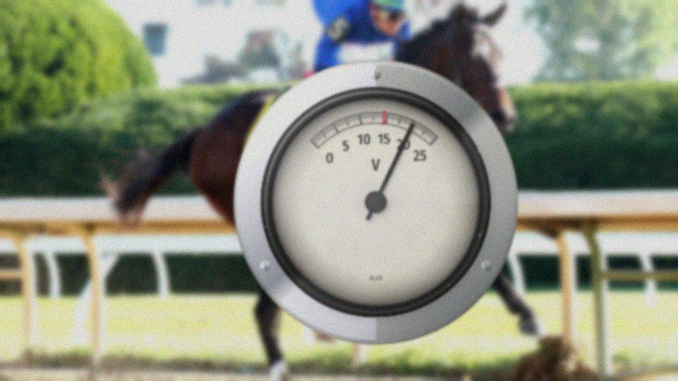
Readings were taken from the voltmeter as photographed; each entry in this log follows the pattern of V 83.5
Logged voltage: V 20
